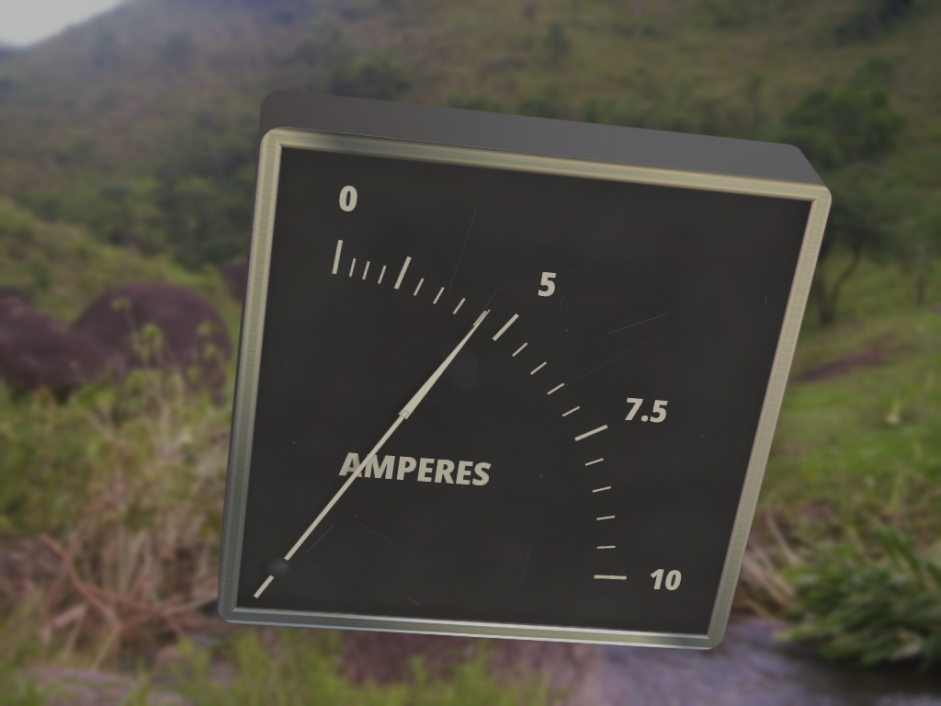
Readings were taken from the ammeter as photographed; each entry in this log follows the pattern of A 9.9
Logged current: A 4.5
